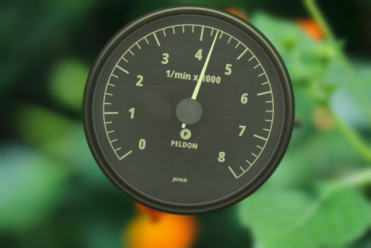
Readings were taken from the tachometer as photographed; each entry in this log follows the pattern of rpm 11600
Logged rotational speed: rpm 4300
